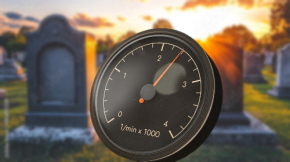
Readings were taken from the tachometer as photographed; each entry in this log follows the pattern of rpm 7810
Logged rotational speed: rpm 2400
